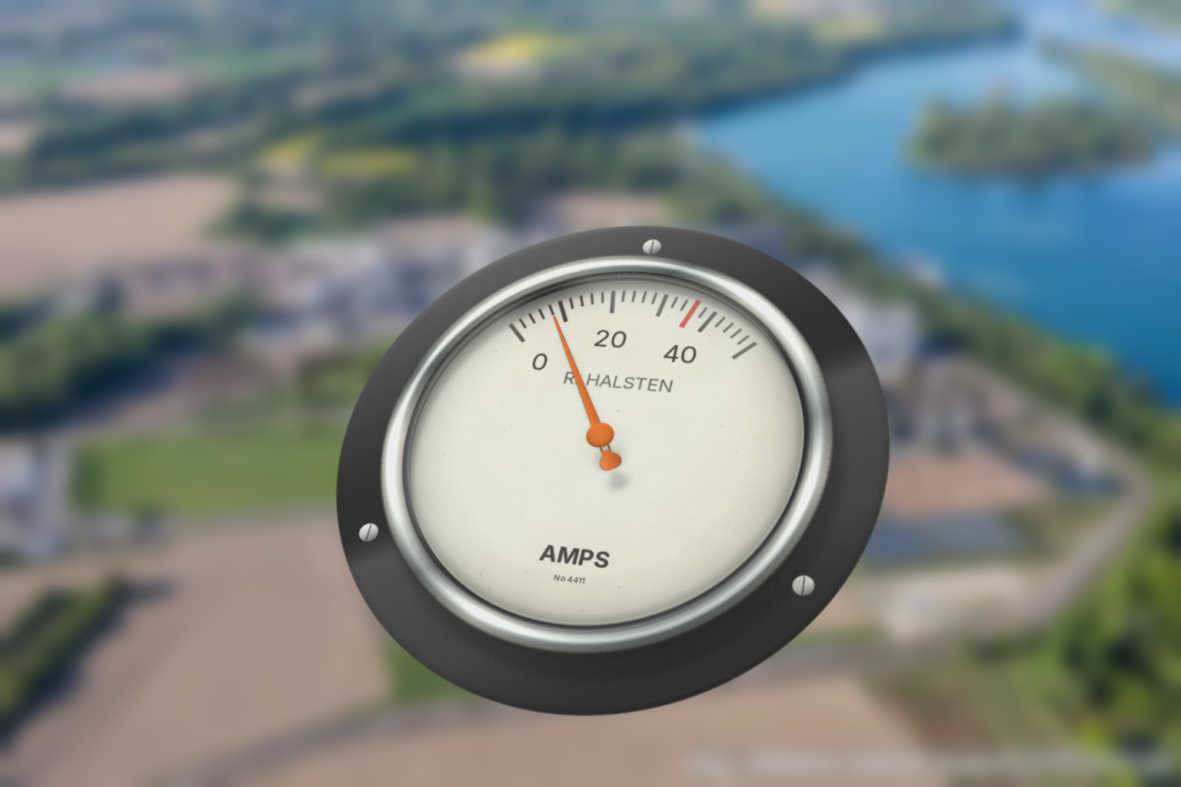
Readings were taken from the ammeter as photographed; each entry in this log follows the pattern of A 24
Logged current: A 8
